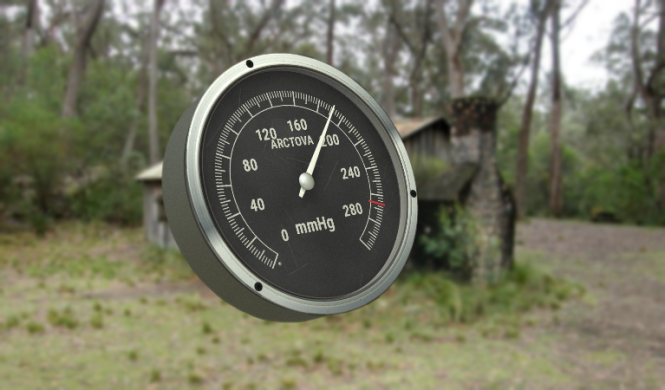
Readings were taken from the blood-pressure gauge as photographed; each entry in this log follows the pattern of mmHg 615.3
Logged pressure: mmHg 190
